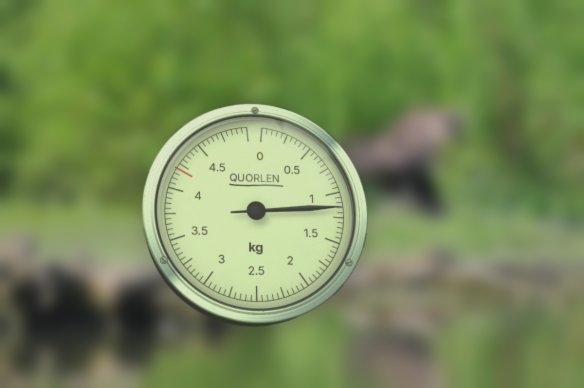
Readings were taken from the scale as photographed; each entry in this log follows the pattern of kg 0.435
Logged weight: kg 1.15
